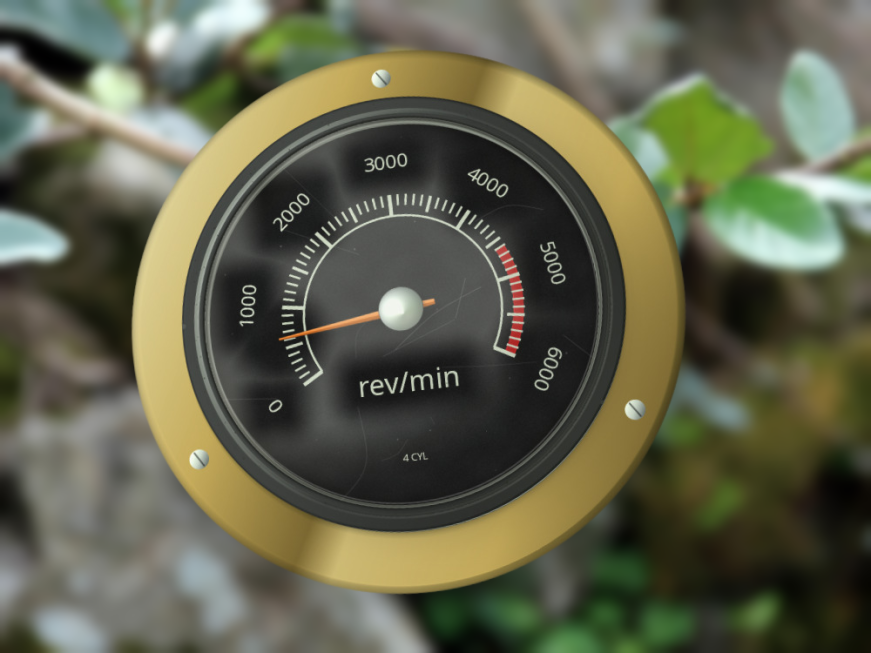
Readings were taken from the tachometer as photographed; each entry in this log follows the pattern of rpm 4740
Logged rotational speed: rpm 600
